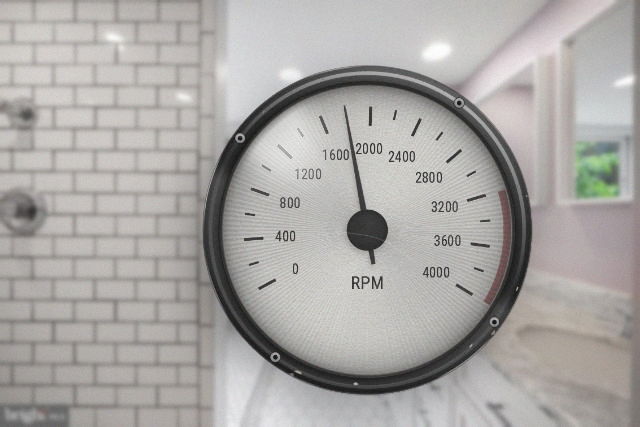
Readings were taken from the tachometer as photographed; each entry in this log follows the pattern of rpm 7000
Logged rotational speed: rpm 1800
